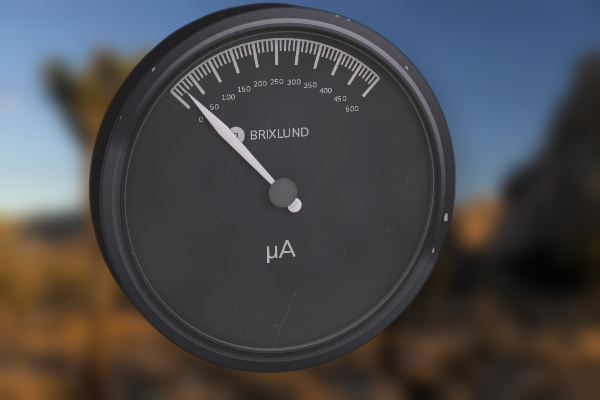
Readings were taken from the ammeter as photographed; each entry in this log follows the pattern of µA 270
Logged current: µA 20
